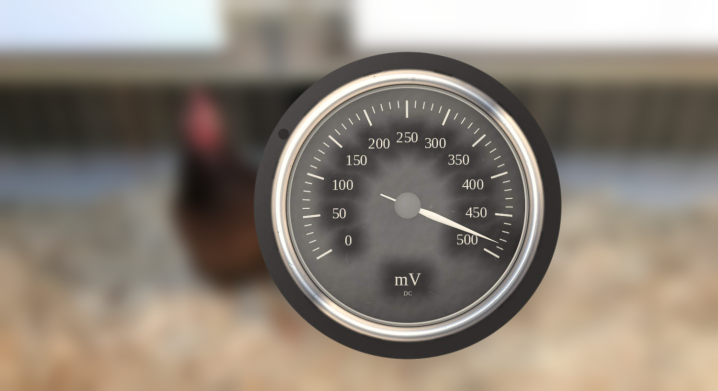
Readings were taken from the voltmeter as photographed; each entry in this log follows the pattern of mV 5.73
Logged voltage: mV 485
